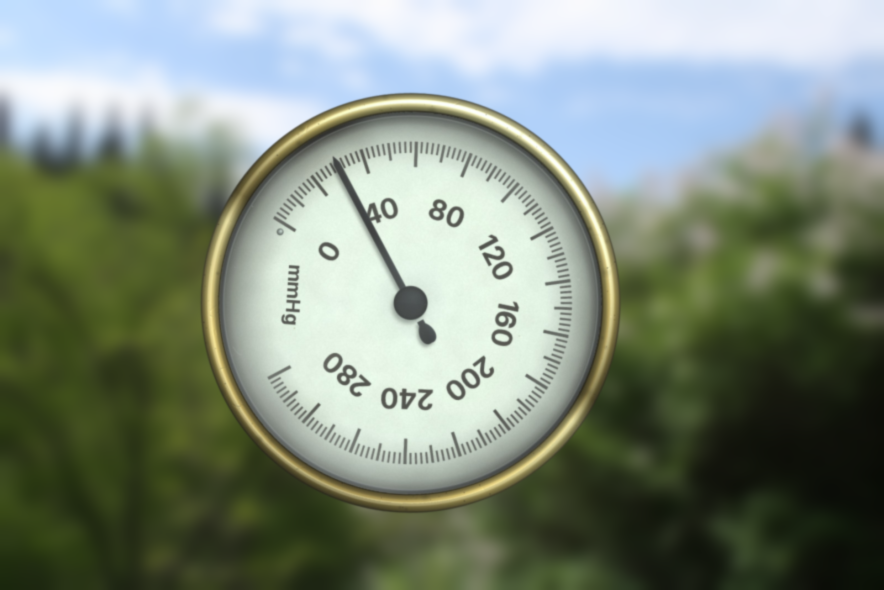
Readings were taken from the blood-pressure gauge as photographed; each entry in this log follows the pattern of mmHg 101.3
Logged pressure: mmHg 30
